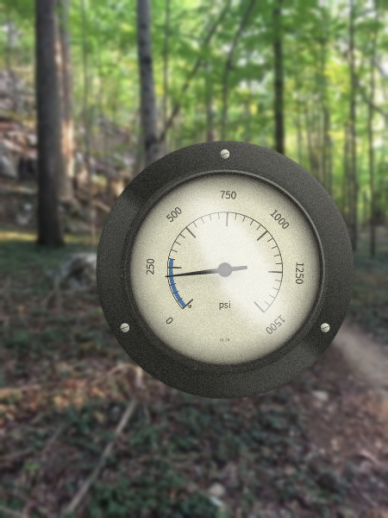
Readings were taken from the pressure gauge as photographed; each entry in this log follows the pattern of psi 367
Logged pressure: psi 200
